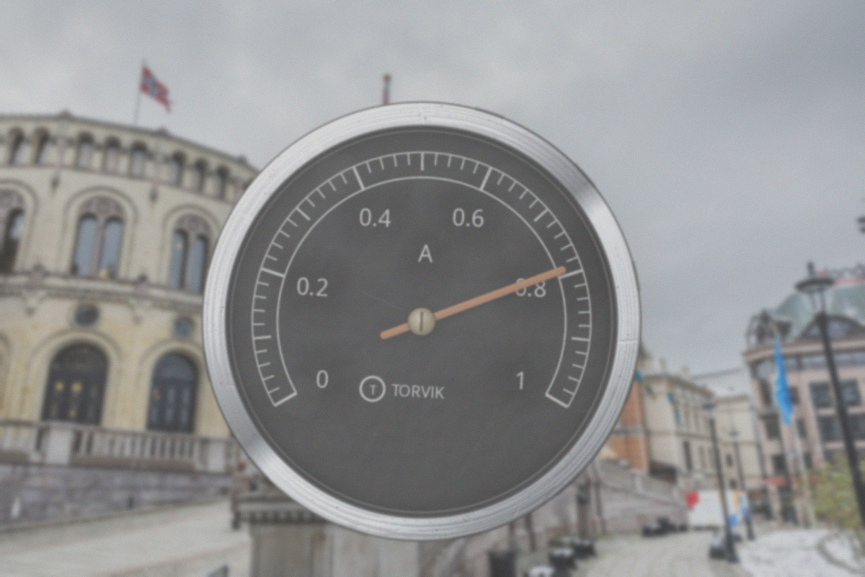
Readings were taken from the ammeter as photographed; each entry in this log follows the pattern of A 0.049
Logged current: A 0.79
